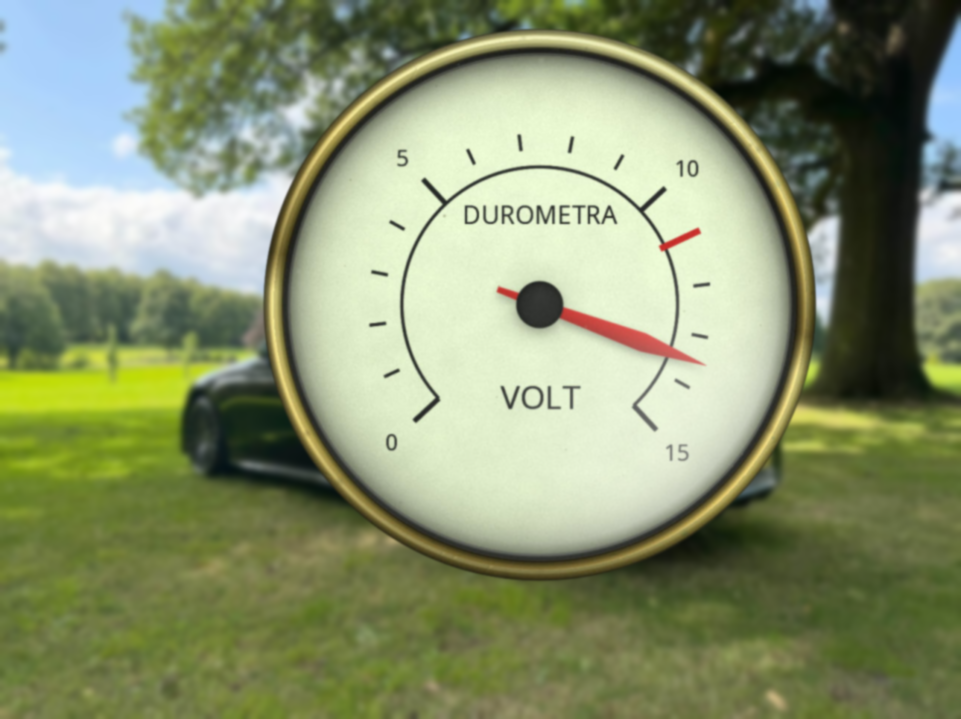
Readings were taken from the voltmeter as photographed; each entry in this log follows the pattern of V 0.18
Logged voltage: V 13.5
